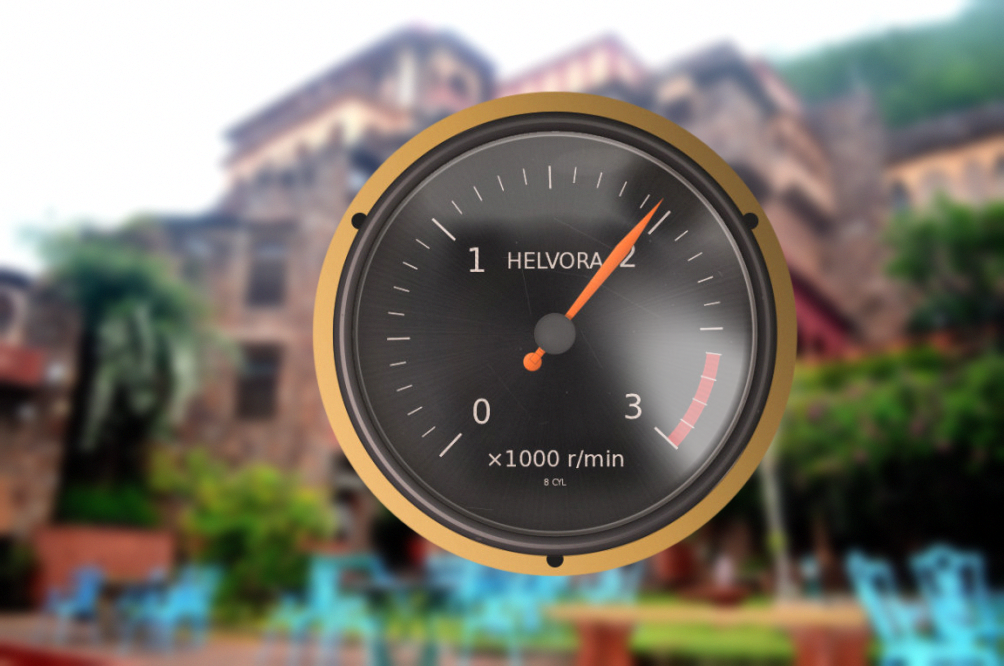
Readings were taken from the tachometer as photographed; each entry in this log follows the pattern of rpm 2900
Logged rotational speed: rpm 1950
